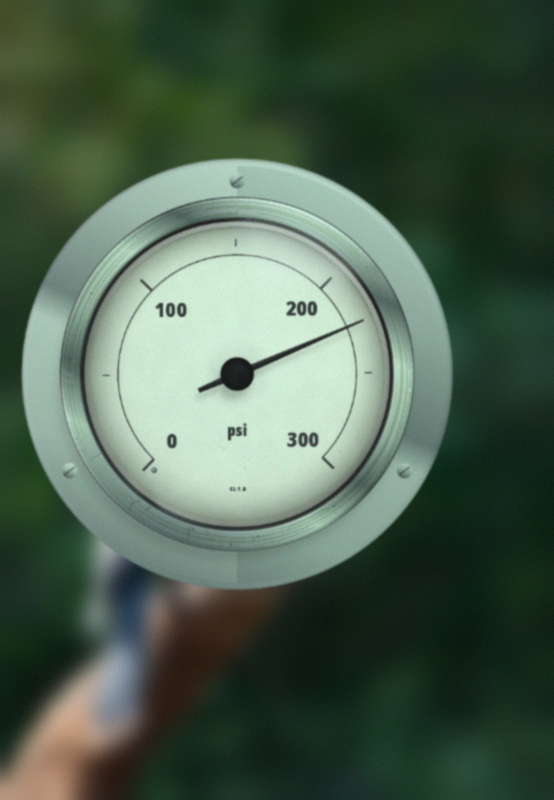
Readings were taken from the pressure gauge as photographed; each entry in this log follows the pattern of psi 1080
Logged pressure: psi 225
